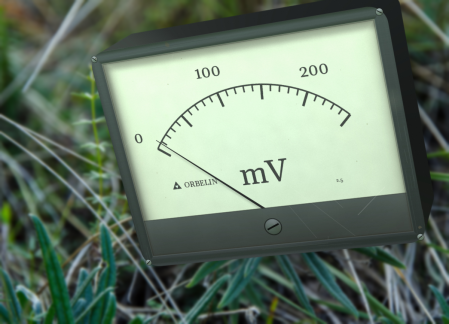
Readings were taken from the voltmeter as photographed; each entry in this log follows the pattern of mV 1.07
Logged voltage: mV 10
